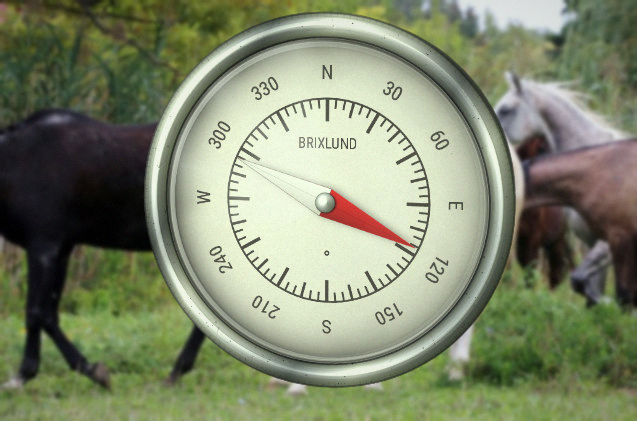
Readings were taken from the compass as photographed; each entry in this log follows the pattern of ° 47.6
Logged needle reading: ° 115
